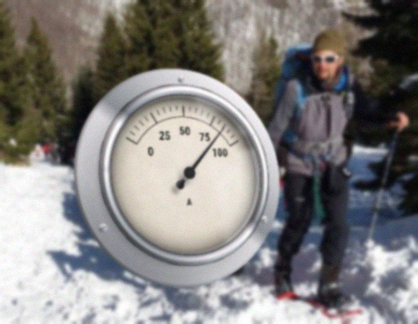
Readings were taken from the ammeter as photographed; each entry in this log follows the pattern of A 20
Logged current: A 85
